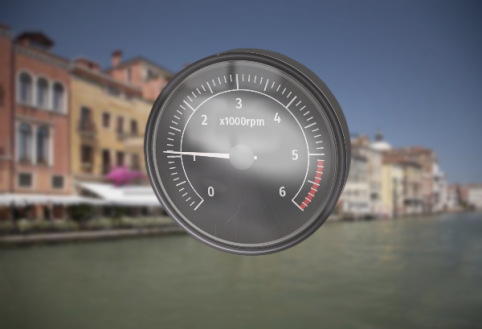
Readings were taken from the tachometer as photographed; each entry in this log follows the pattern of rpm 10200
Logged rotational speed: rpm 1100
